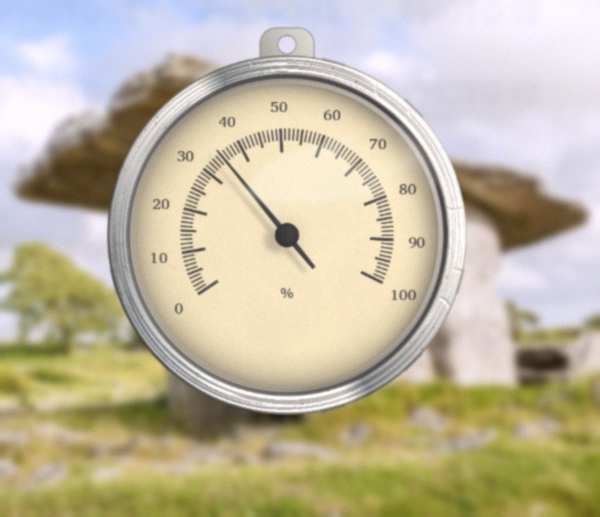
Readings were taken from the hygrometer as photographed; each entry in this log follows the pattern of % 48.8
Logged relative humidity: % 35
